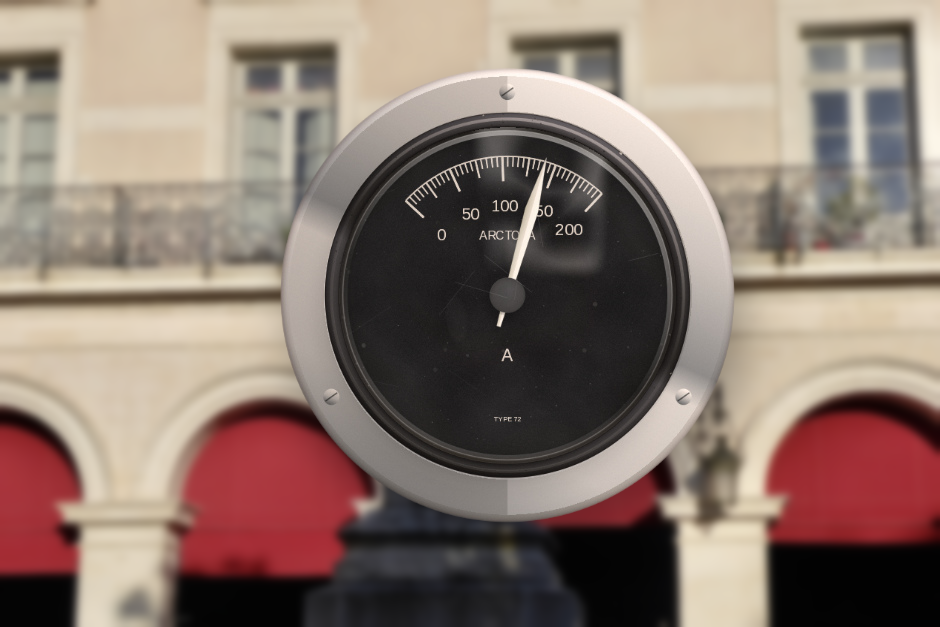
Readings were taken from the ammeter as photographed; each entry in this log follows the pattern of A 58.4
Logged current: A 140
